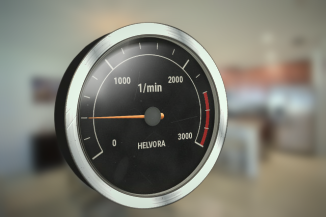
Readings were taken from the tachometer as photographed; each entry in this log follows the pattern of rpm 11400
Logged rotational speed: rpm 400
